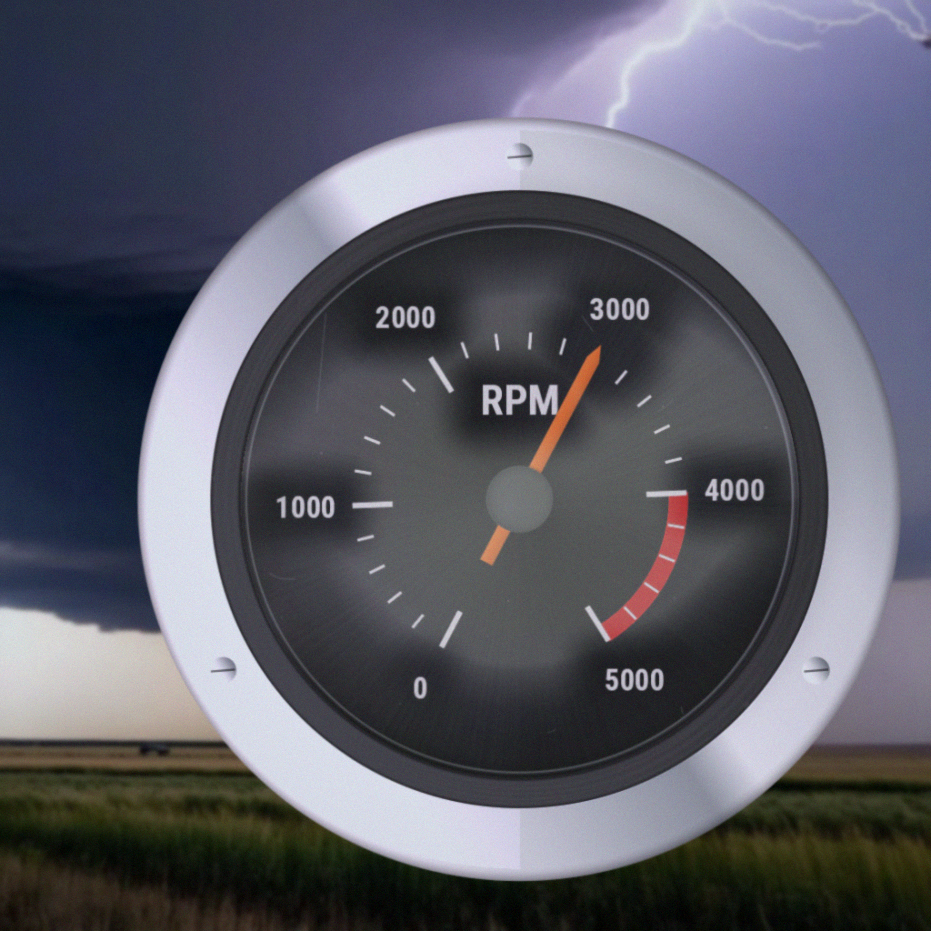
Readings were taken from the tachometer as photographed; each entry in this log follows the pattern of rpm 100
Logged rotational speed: rpm 3000
